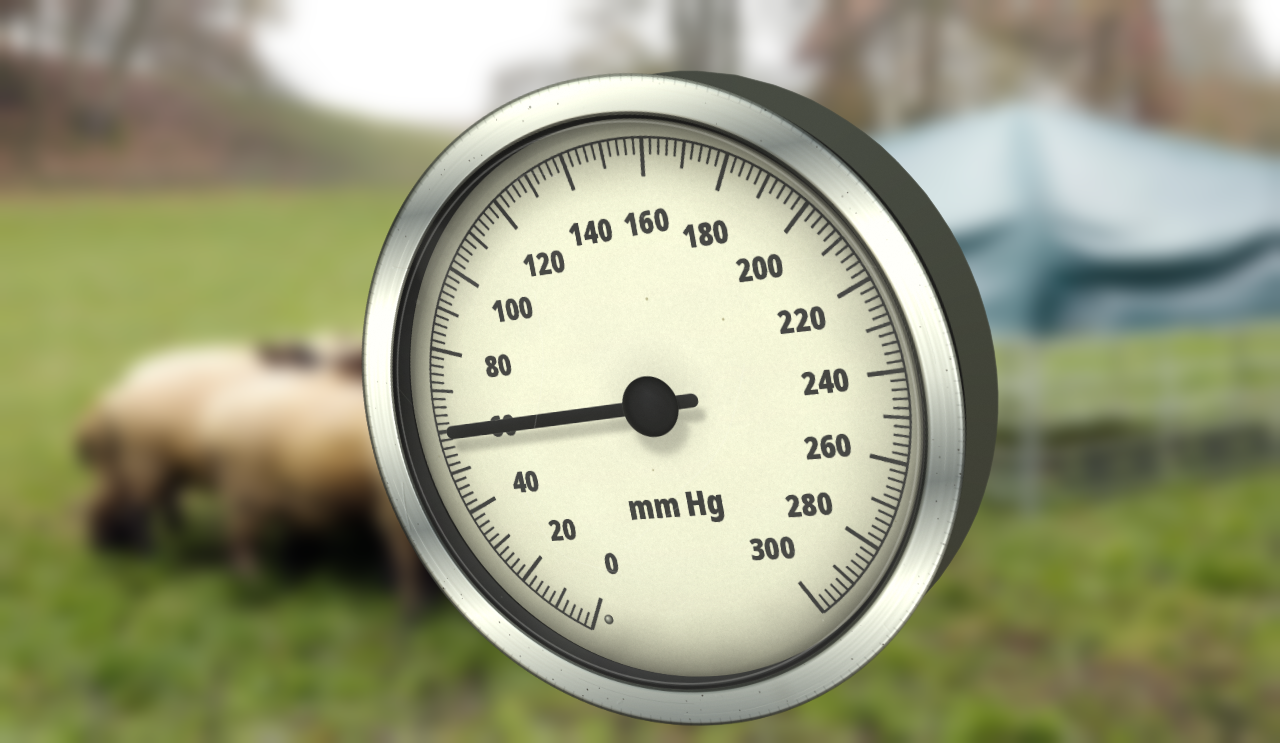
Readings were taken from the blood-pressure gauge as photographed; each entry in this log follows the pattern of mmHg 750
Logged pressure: mmHg 60
